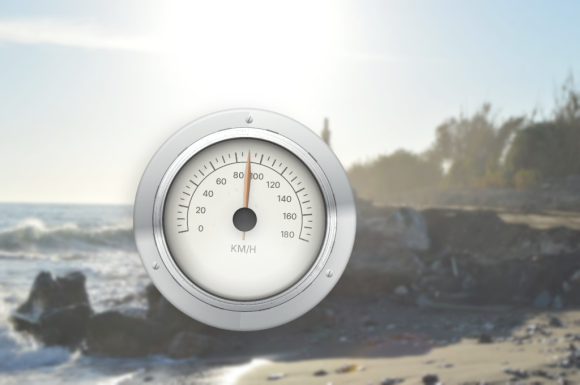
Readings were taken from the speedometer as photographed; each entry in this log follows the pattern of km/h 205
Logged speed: km/h 90
